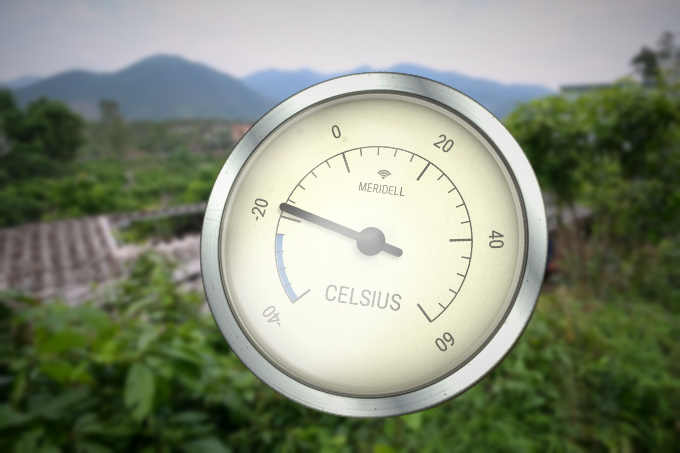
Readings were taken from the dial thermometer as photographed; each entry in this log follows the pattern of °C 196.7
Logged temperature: °C -18
